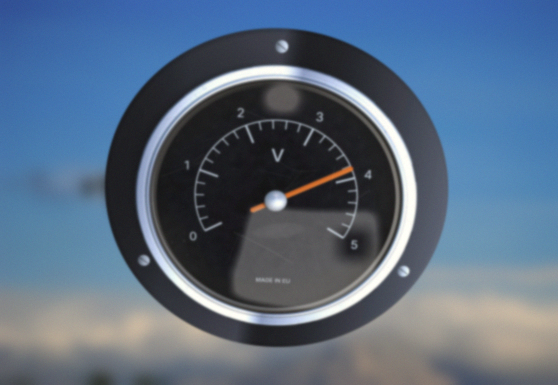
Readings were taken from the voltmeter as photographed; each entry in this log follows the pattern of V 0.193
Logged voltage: V 3.8
